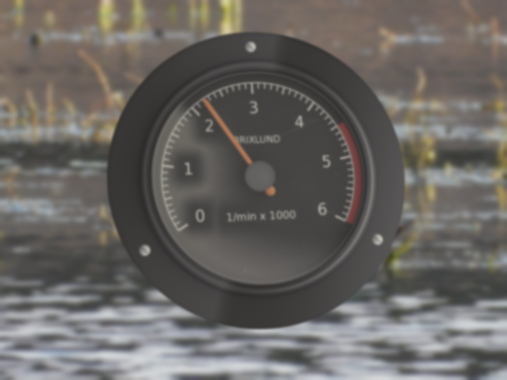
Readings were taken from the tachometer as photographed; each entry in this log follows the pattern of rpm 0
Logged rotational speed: rpm 2200
